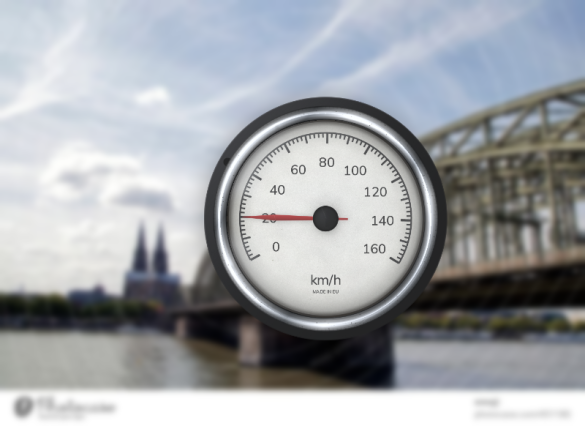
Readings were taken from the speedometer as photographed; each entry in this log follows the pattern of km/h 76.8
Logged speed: km/h 20
